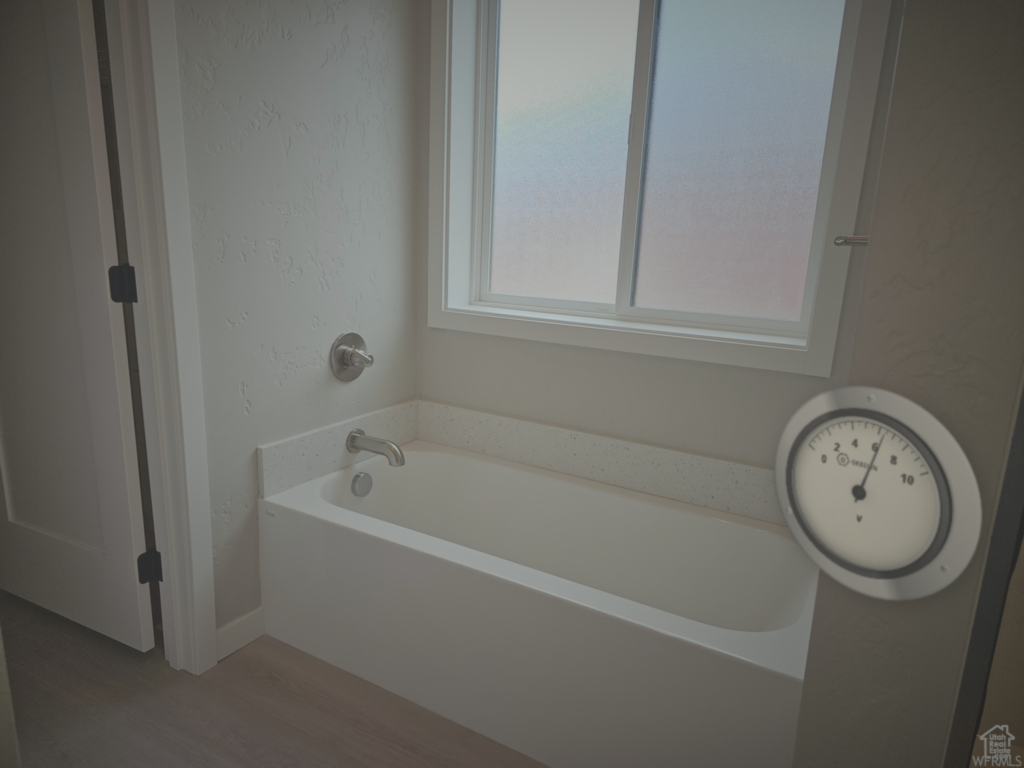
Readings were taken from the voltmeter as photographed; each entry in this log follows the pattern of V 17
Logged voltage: V 6.5
